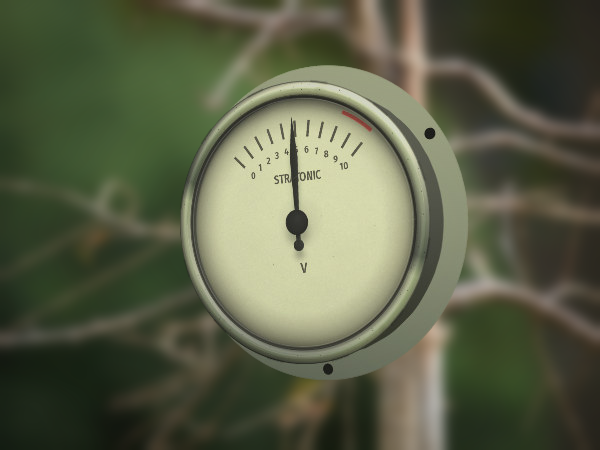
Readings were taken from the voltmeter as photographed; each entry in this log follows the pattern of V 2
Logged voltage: V 5
